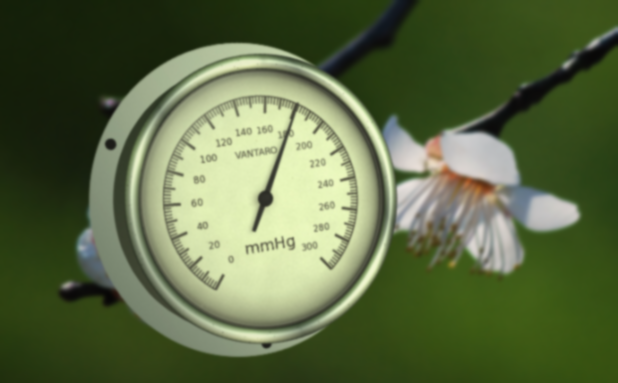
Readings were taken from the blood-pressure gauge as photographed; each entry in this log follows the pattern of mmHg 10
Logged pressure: mmHg 180
